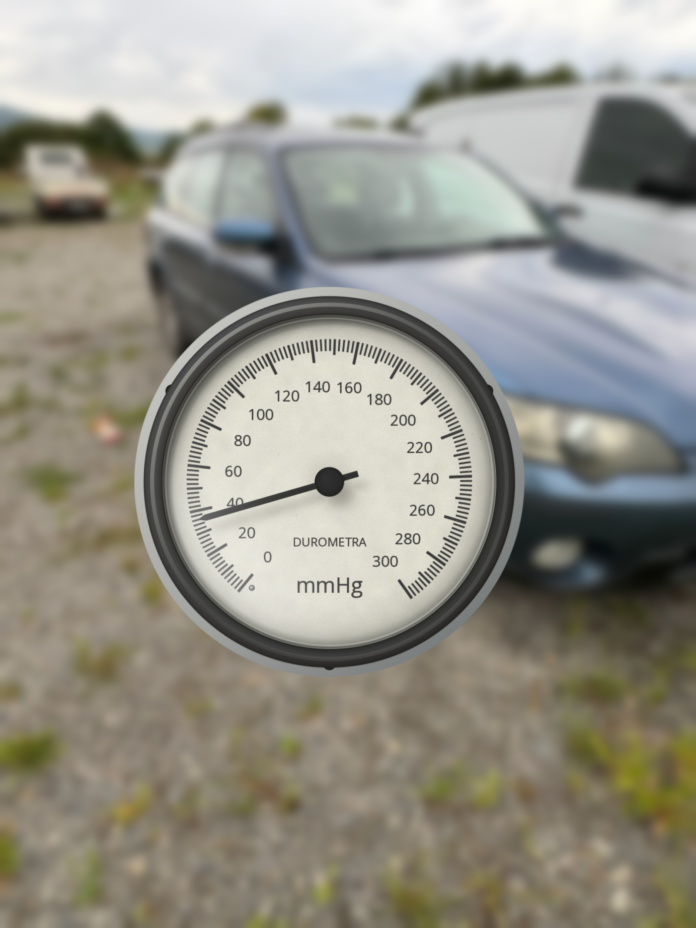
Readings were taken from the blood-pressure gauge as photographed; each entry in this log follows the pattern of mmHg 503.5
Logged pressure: mmHg 36
